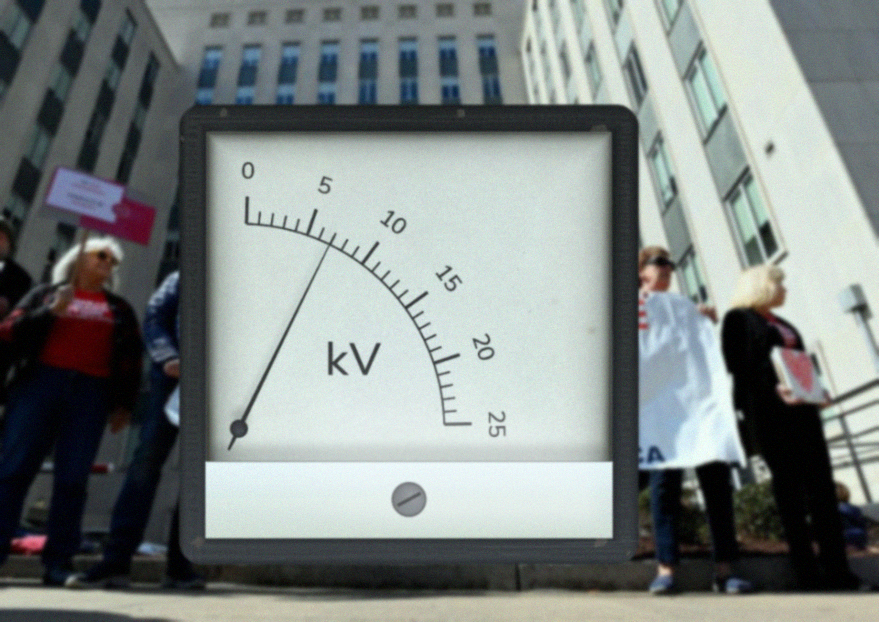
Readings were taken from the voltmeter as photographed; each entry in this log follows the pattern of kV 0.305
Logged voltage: kV 7
